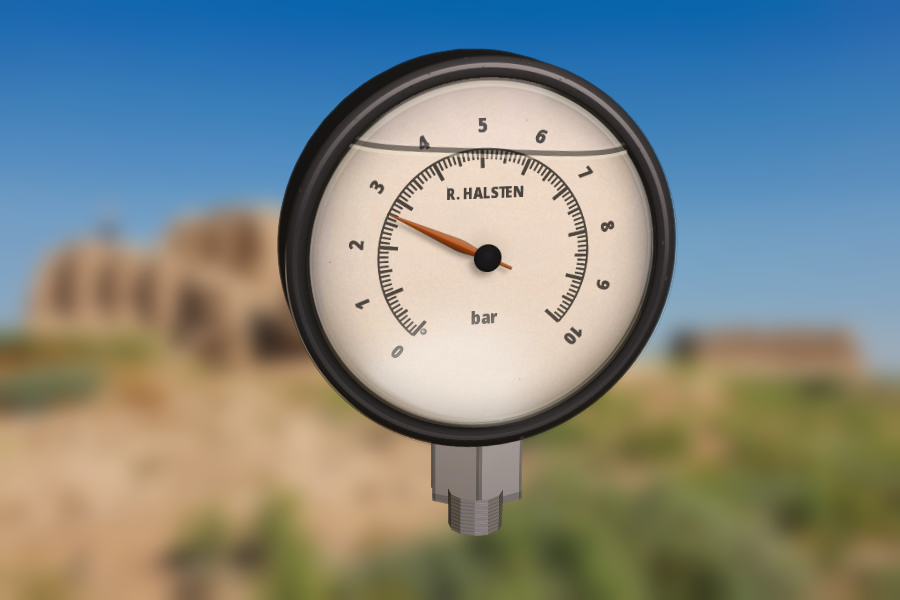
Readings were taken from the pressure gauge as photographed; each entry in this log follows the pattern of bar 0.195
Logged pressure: bar 2.7
